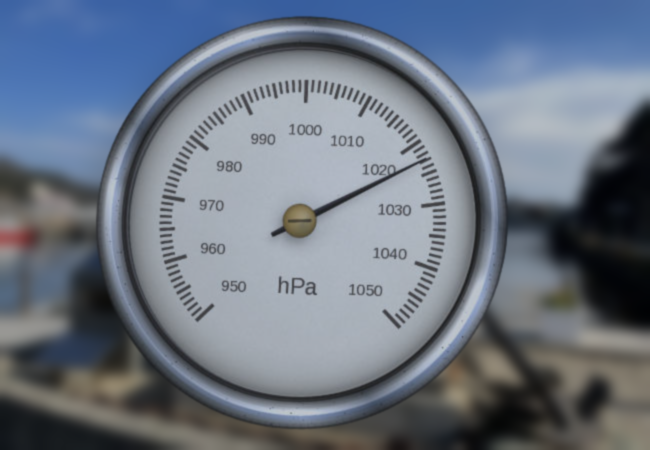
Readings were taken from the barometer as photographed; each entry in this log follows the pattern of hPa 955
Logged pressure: hPa 1023
